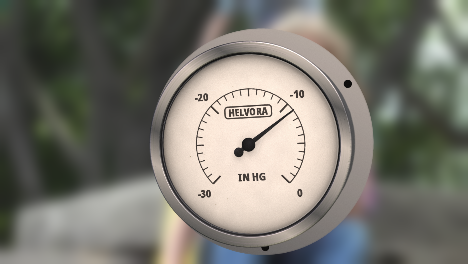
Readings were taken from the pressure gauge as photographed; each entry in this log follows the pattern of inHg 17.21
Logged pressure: inHg -9
